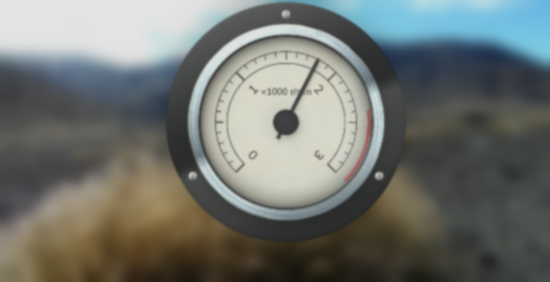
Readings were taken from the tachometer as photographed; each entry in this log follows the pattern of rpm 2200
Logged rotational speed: rpm 1800
